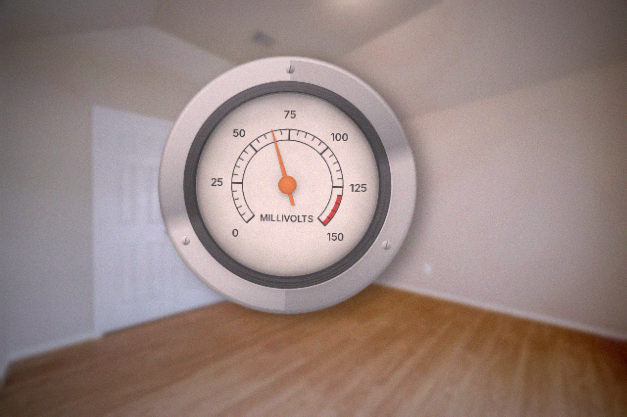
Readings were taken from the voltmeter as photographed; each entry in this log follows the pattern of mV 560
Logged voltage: mV 65
